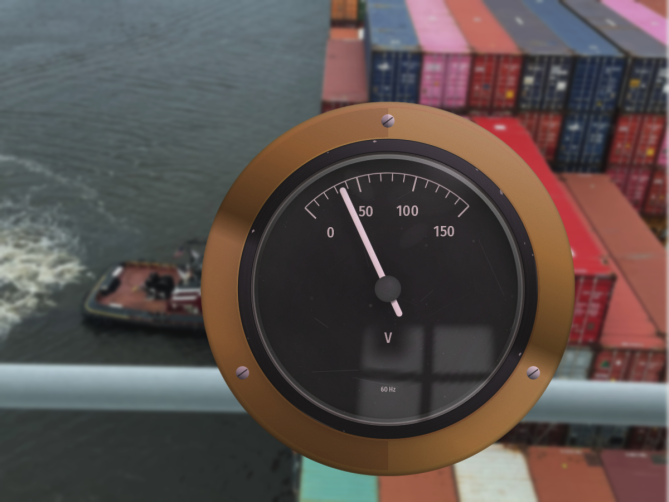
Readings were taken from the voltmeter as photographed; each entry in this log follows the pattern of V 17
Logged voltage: V 35
